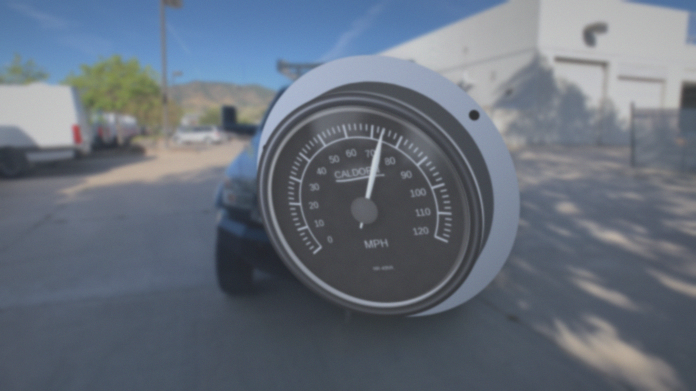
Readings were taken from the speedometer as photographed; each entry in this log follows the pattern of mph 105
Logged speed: mph 74
